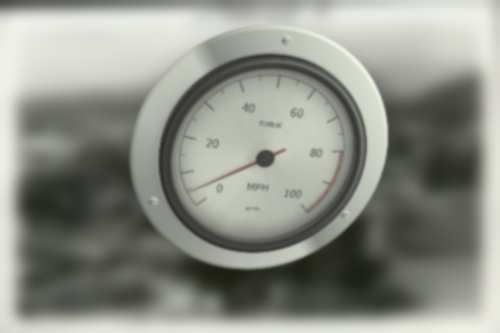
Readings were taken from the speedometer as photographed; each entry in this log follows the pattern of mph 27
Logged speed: mph 5
